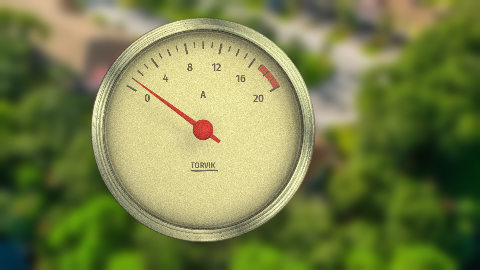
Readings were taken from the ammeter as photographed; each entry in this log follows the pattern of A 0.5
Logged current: A 1
